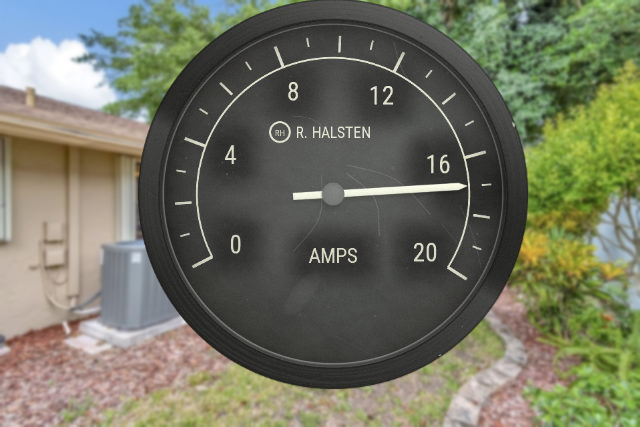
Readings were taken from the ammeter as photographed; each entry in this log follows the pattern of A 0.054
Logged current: A 17
